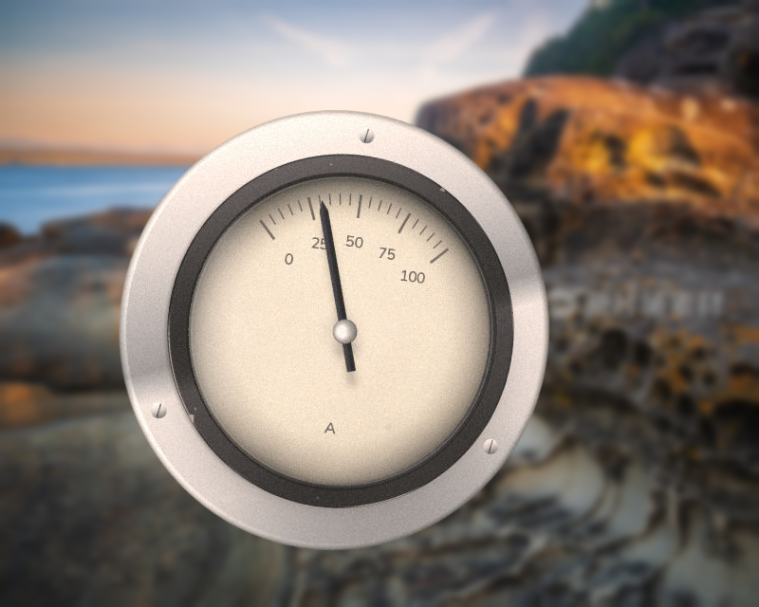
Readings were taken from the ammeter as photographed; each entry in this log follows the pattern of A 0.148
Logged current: A 30
